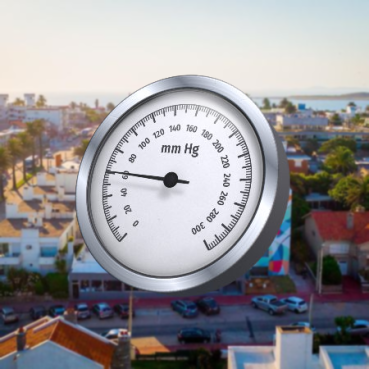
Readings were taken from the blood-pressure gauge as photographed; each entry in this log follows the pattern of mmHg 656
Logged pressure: mmHg 60
